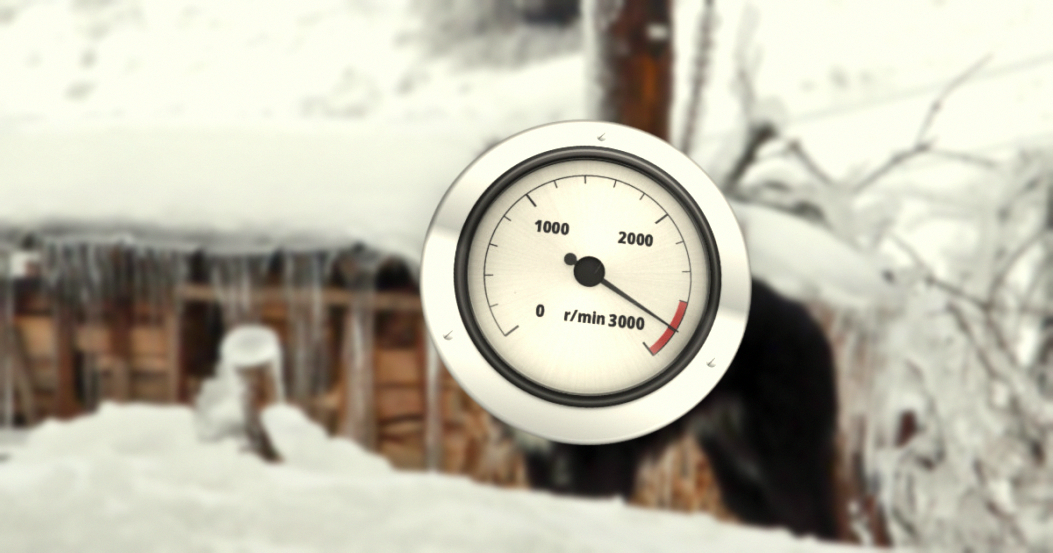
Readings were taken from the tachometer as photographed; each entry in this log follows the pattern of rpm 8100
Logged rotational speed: rpm 2800
